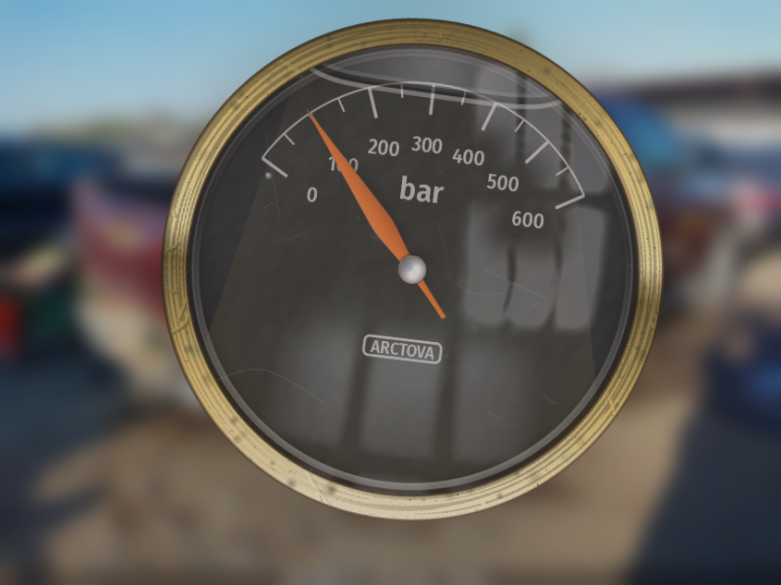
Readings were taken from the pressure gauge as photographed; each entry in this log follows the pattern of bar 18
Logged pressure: bar 100
